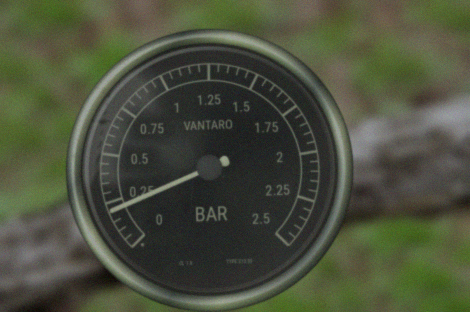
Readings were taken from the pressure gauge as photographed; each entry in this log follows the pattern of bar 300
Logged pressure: bar 0.2
